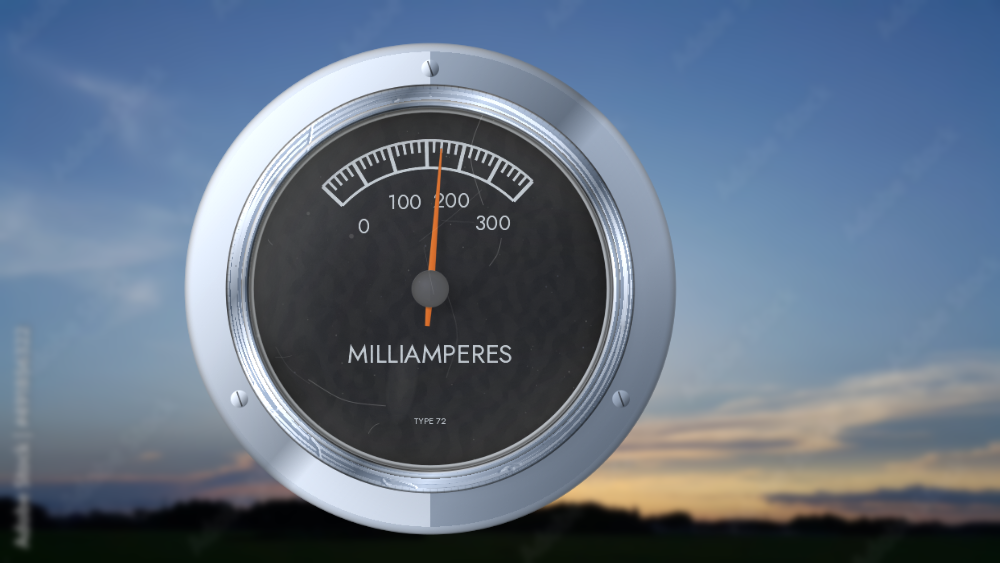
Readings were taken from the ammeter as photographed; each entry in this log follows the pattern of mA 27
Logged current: mA 170
